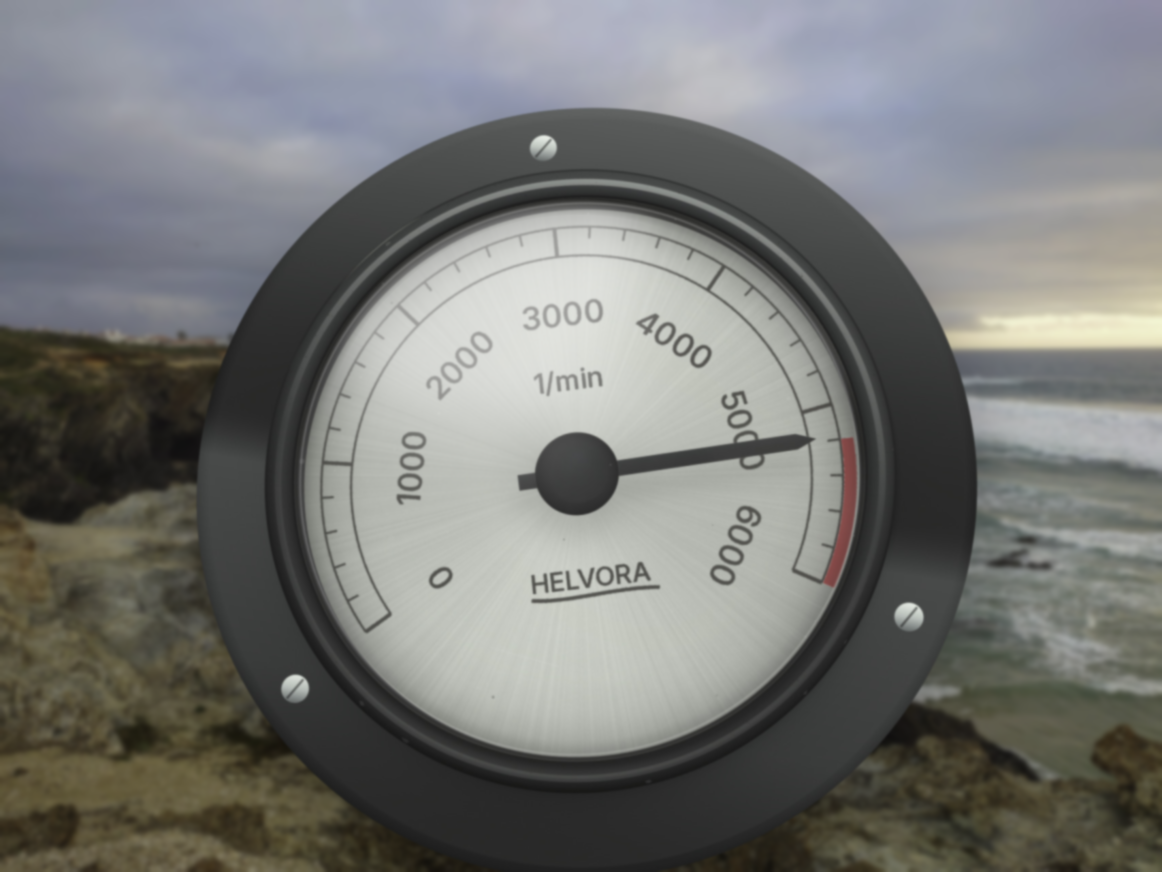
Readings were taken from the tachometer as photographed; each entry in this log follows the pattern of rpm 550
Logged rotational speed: rpm 5200
